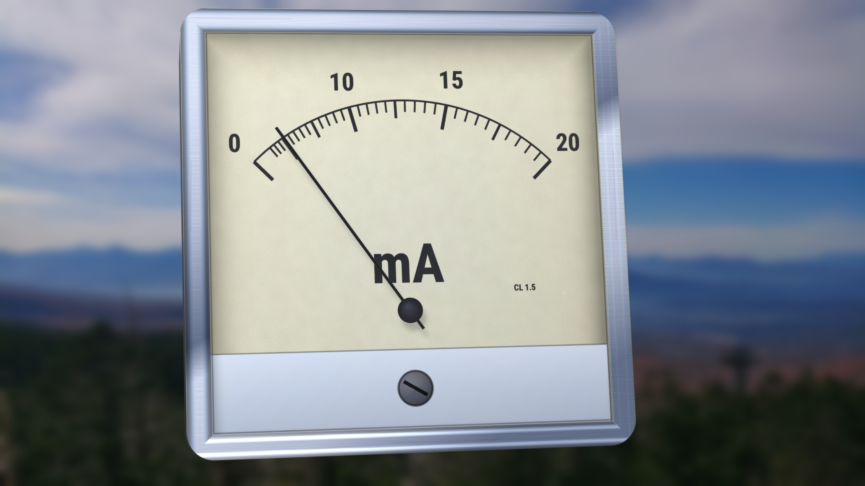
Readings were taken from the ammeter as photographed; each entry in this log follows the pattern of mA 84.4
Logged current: mA 5
